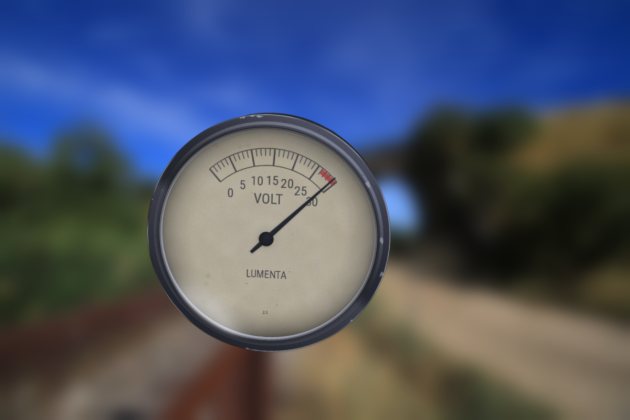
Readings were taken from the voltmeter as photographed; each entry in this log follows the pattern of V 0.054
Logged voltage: V 29
